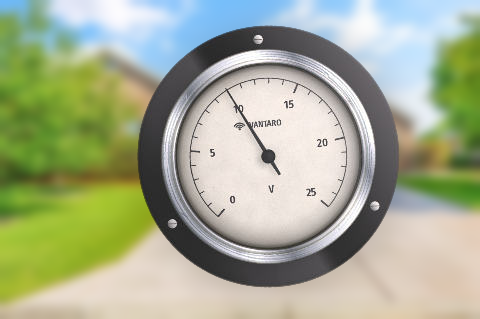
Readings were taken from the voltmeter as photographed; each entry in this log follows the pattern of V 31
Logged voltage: V 10
